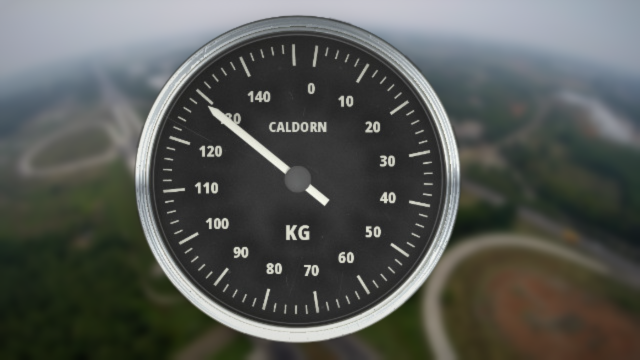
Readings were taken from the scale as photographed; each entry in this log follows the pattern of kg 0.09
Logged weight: kg 129
